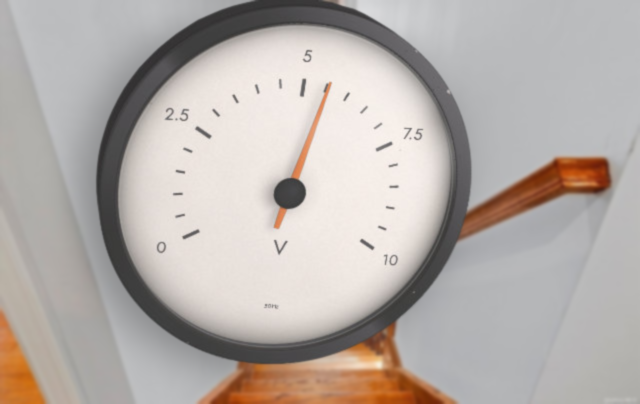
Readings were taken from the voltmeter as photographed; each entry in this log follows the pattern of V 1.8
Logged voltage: V 5.5
